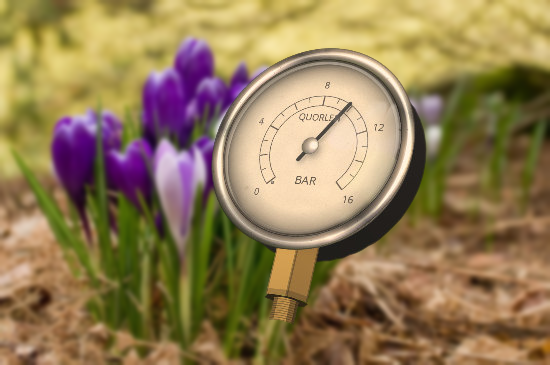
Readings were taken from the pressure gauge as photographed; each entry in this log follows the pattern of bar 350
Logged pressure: bar 10
